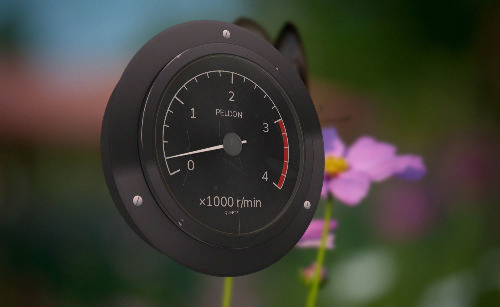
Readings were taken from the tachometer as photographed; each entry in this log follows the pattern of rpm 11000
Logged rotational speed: rpm 200
